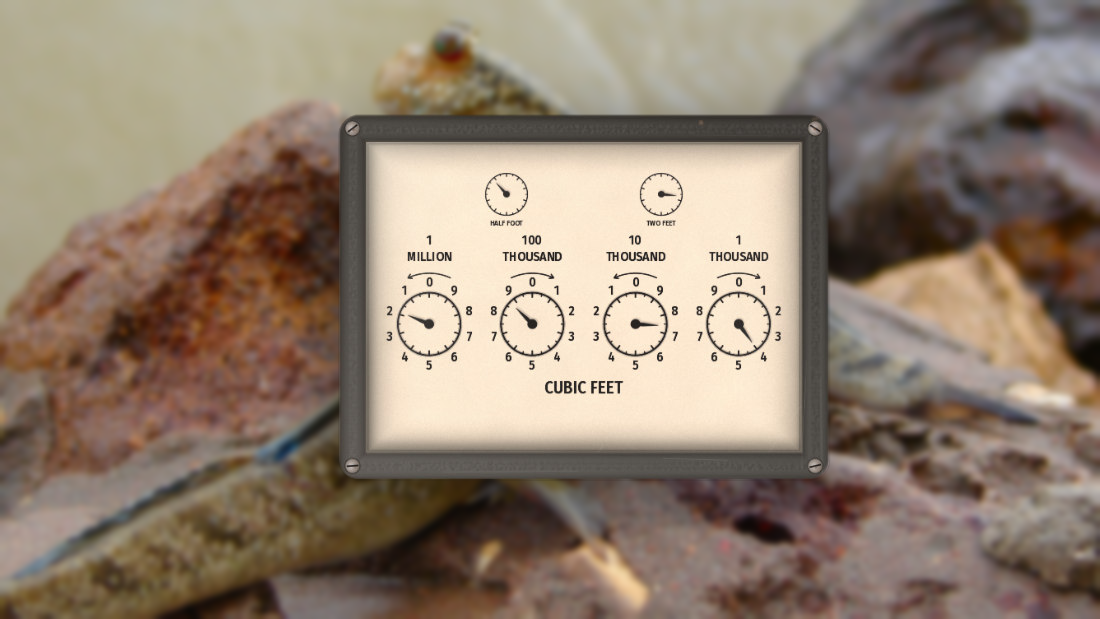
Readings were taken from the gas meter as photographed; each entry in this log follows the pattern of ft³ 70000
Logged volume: ft³ 187400
